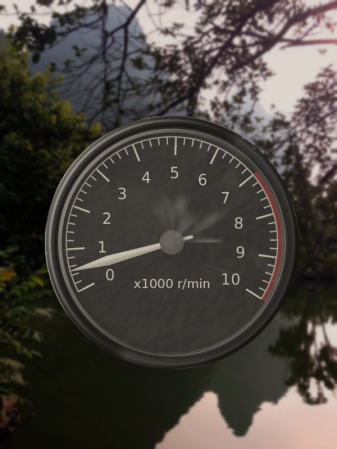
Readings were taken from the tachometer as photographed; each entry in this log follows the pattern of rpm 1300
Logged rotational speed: rpm 500
